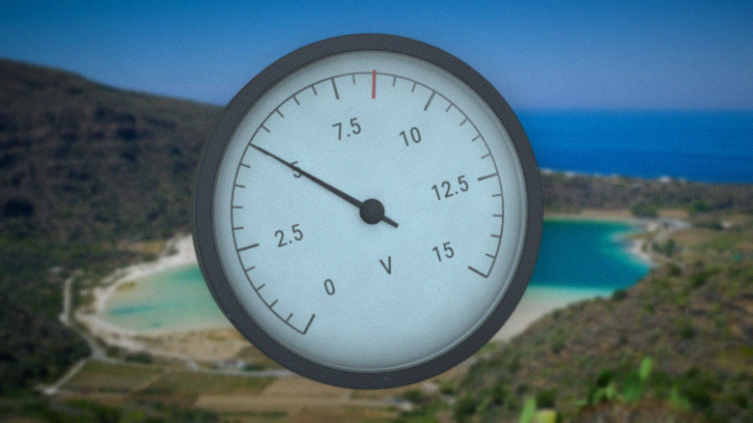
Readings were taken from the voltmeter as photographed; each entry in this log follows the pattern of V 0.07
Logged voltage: V 5
